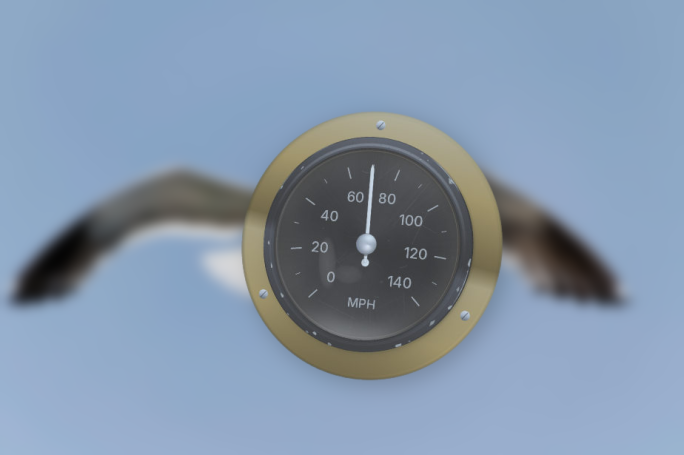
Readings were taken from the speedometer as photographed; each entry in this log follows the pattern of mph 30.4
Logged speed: mph 70
